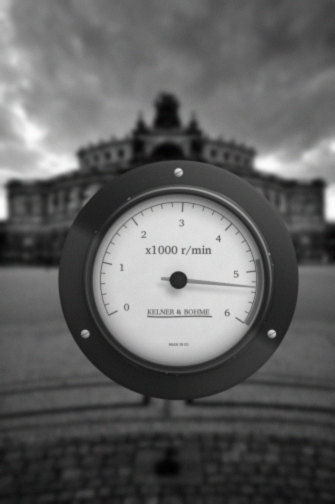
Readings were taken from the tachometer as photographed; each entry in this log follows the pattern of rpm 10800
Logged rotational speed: rpm 5300
